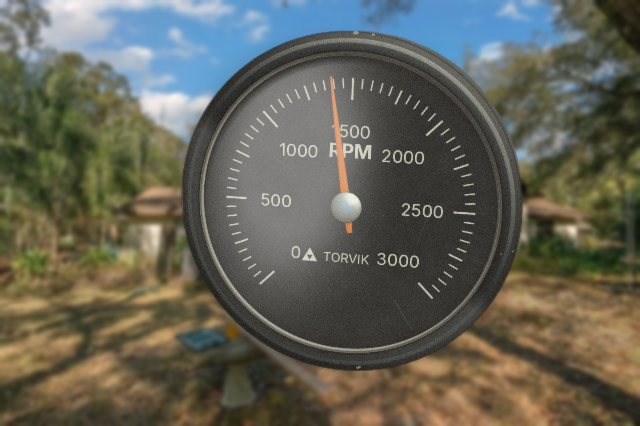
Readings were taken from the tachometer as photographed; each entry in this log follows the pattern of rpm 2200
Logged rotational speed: rpm 1400
